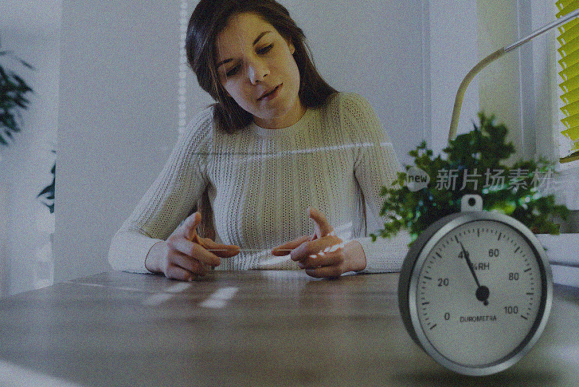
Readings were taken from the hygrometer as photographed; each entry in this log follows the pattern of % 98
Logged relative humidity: % 40
